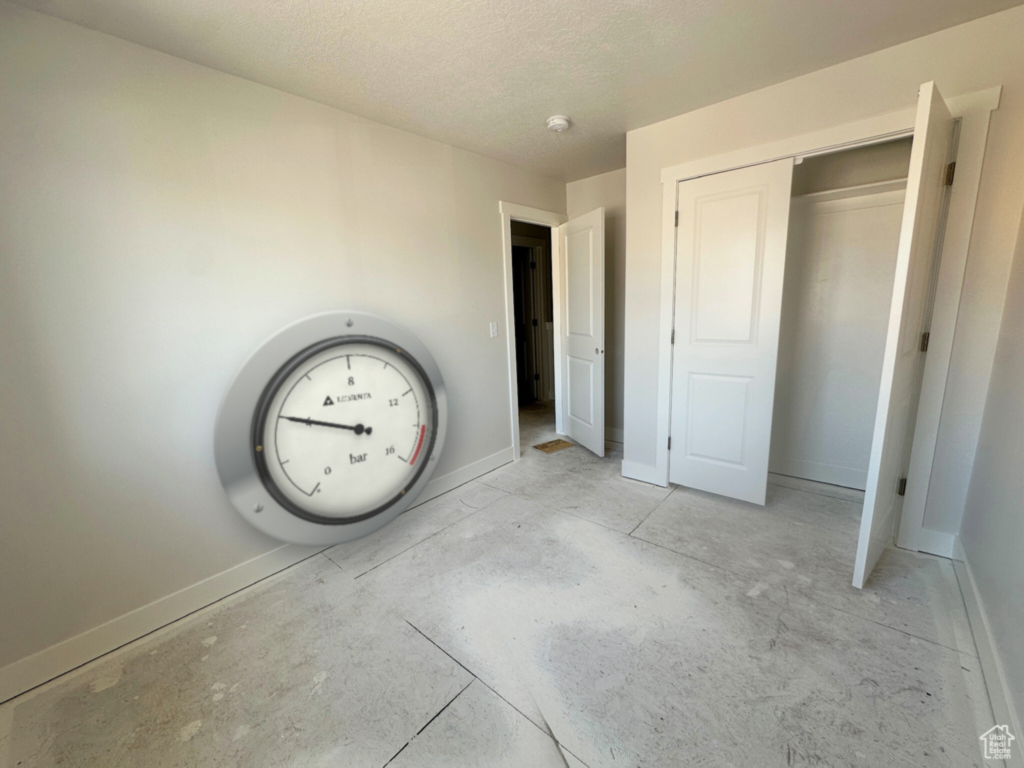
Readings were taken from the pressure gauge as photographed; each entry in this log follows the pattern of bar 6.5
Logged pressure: bar 4
